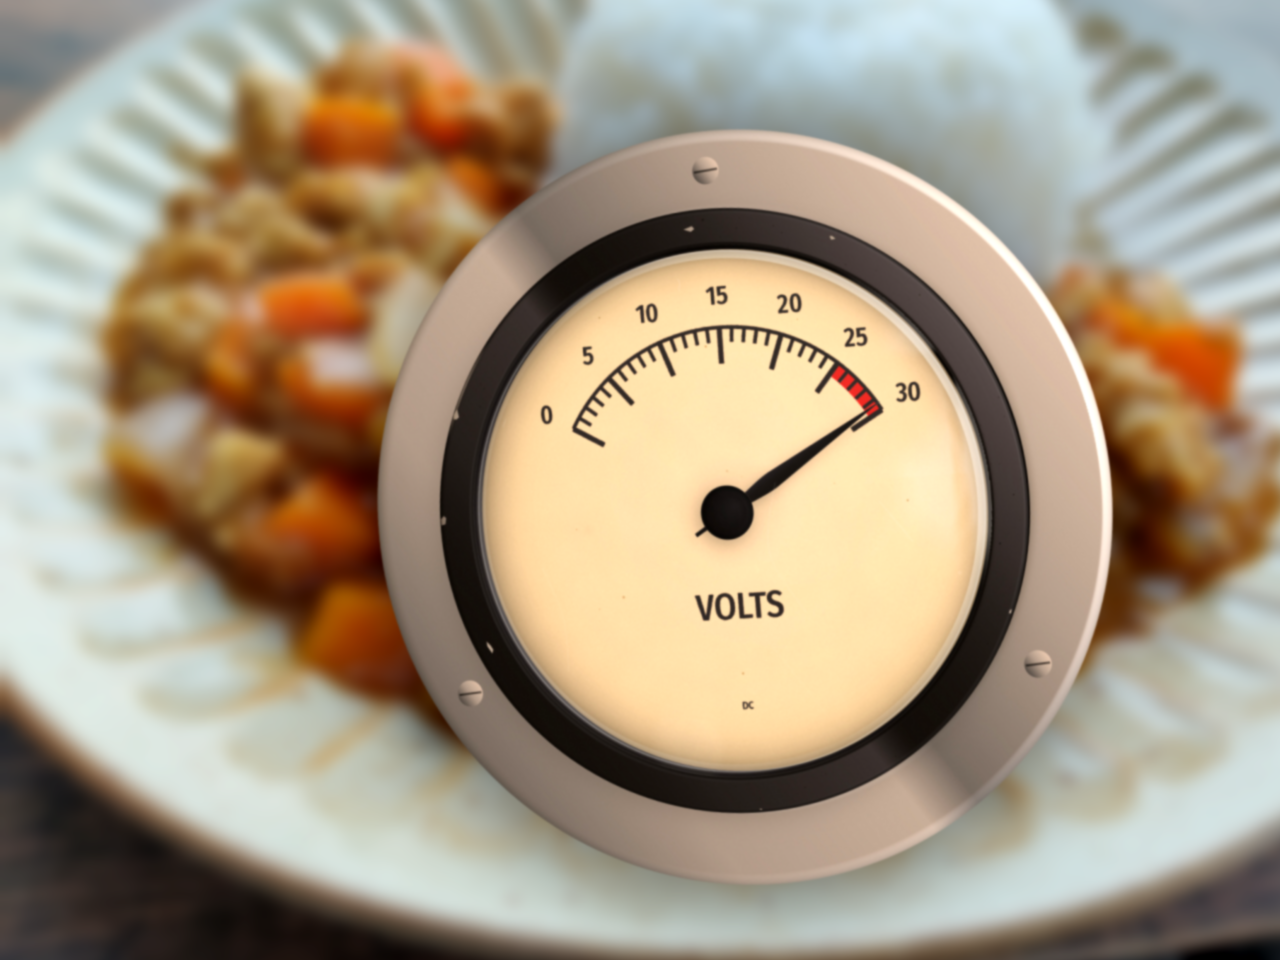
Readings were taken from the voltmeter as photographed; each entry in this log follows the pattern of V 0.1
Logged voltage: V 29.5
